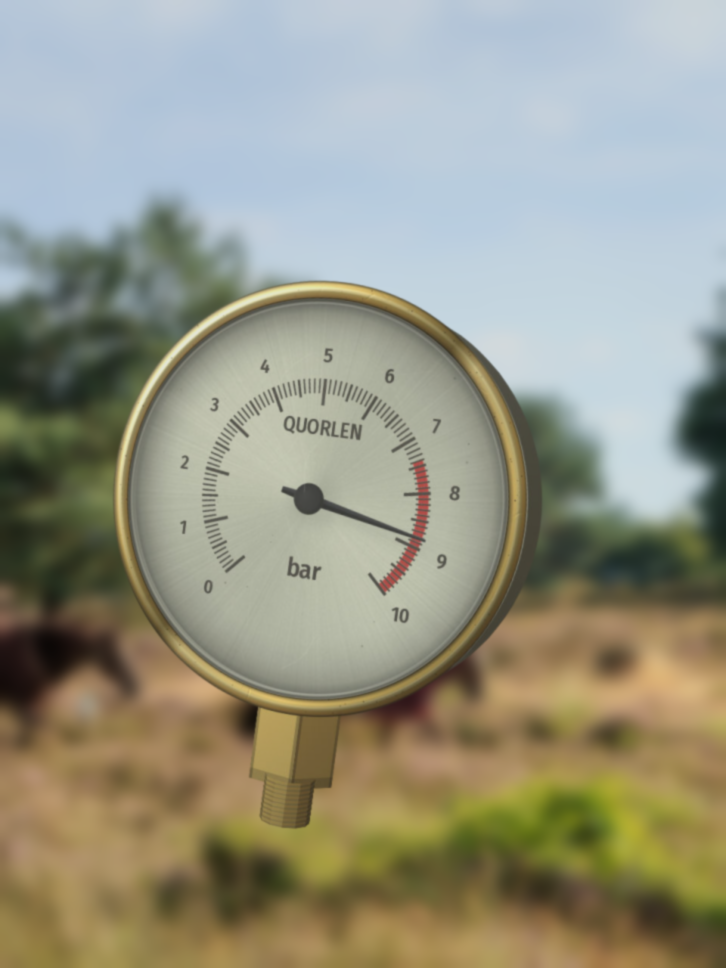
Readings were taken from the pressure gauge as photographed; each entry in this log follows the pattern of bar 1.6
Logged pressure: bar 8.8
